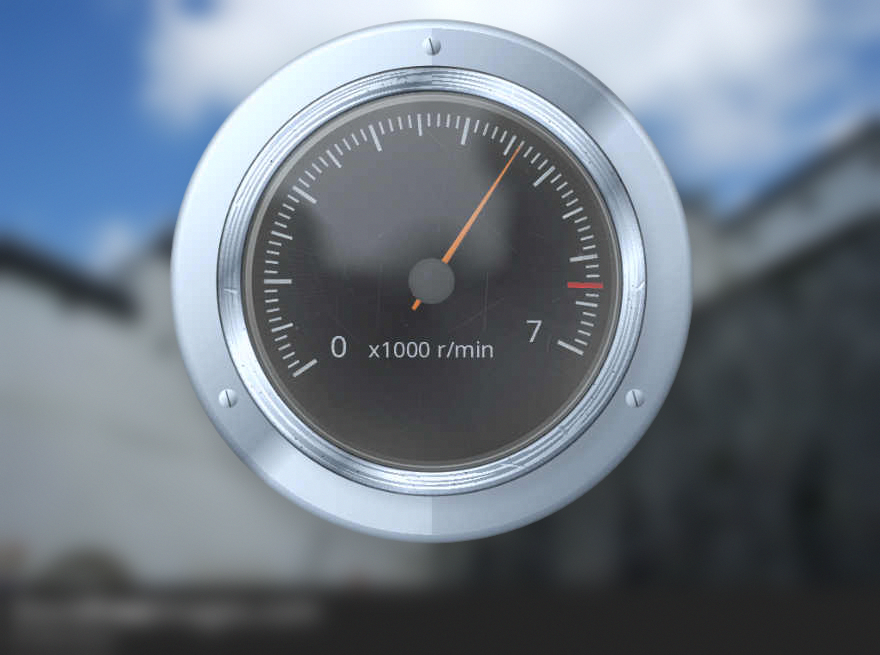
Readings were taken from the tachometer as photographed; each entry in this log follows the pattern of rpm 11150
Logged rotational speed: rpm 4600
